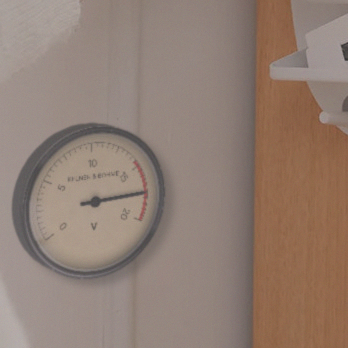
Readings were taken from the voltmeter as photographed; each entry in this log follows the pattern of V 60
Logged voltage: V 17.5
